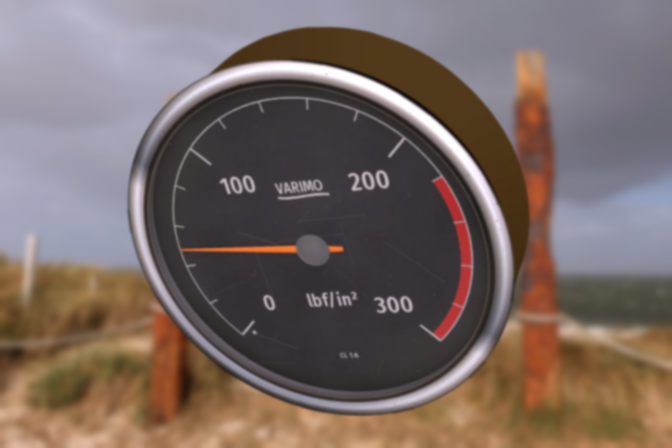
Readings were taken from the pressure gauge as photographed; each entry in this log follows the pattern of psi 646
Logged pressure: psi 50
